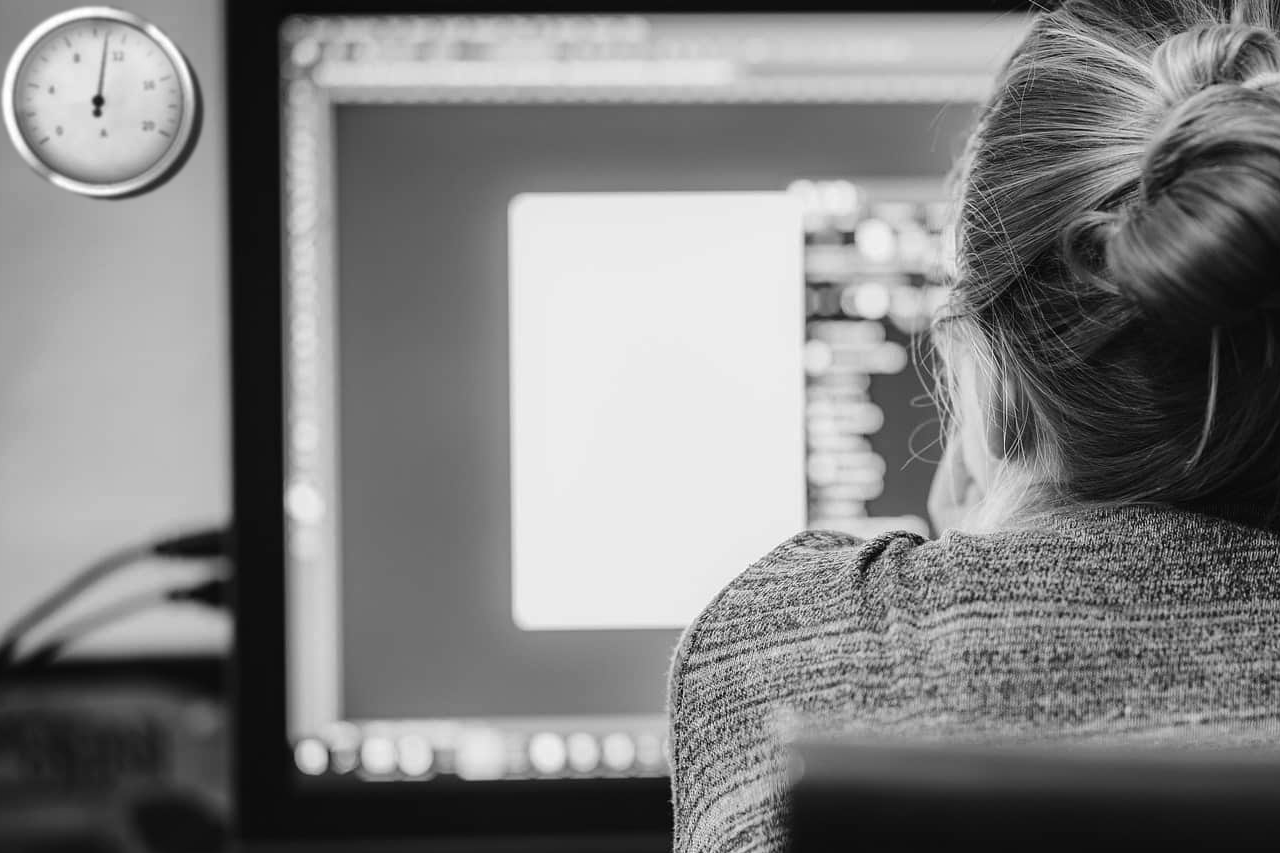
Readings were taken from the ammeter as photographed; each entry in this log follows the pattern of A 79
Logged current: A 11
